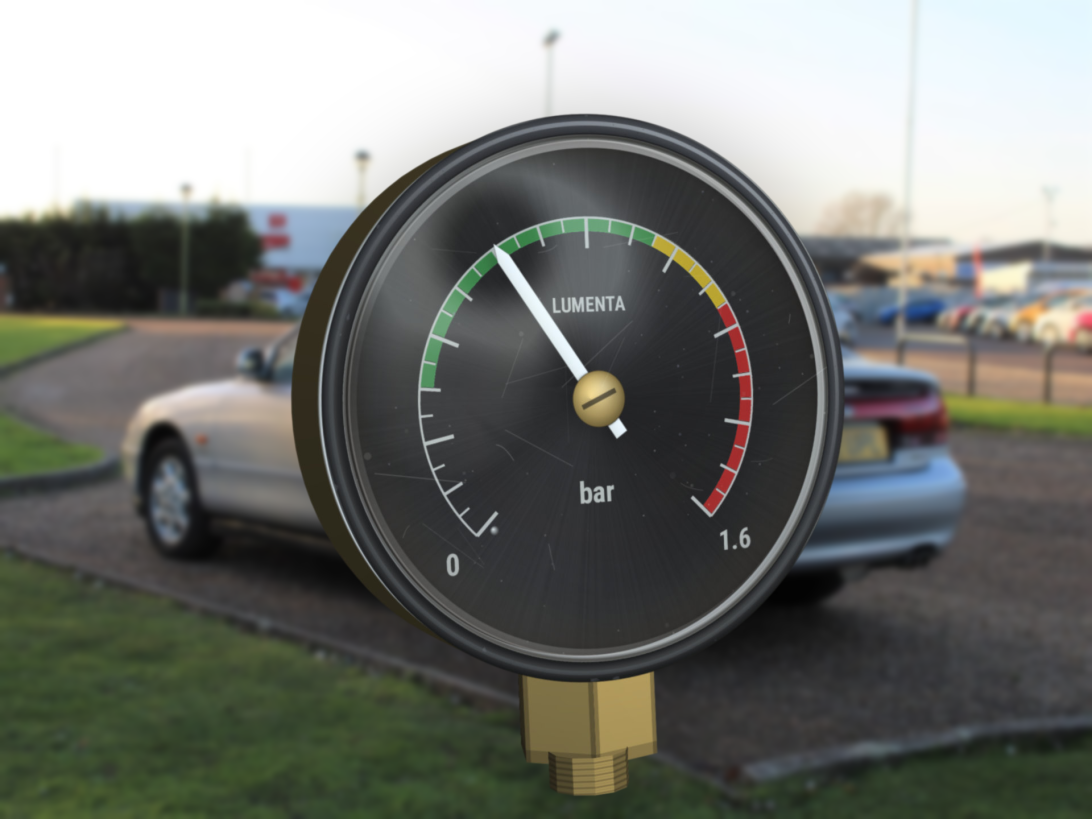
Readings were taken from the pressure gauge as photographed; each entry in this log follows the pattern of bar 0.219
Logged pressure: bar 0.6
